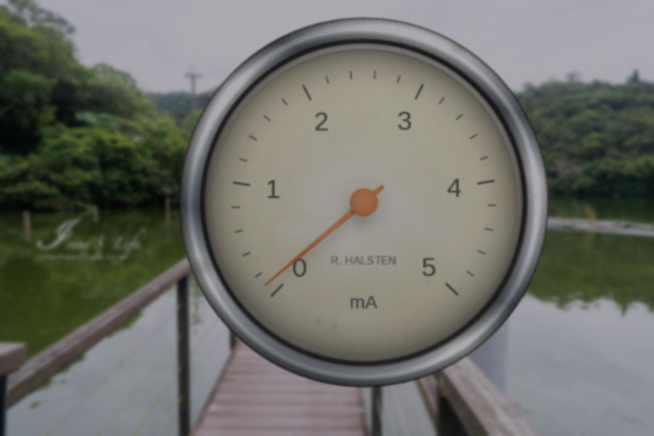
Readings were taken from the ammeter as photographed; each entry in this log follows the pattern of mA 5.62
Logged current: mA 0.1
